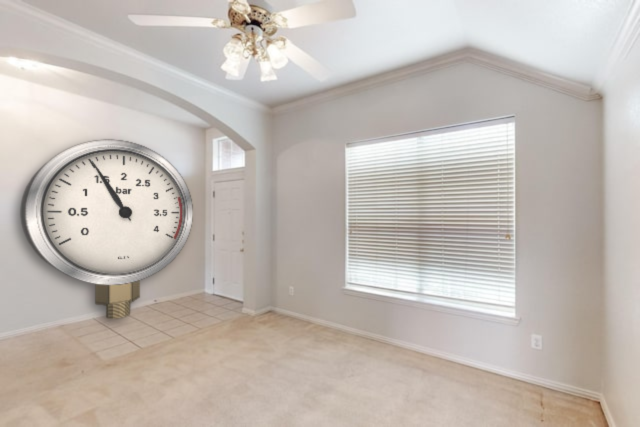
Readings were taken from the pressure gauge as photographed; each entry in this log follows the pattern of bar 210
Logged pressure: bar 1.5
